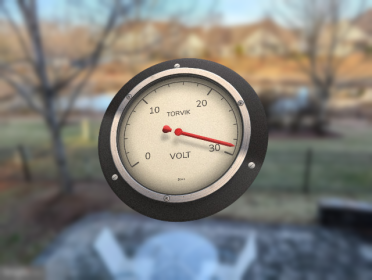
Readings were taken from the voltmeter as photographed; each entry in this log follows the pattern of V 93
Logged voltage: V 29
